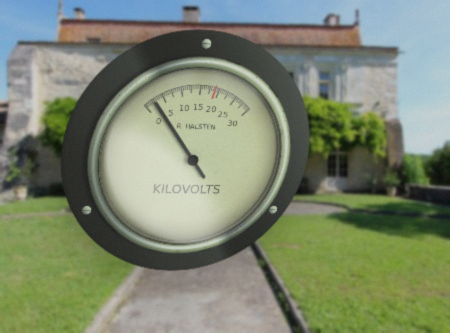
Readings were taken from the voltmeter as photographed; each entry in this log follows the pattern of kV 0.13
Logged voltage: kV 2.5
